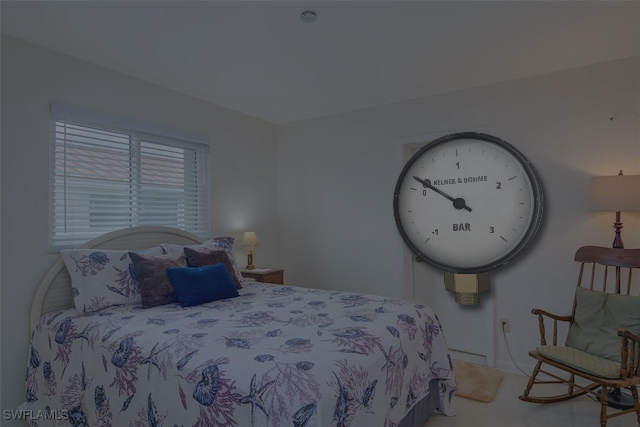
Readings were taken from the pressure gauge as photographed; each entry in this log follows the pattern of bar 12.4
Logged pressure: bar 0.2
